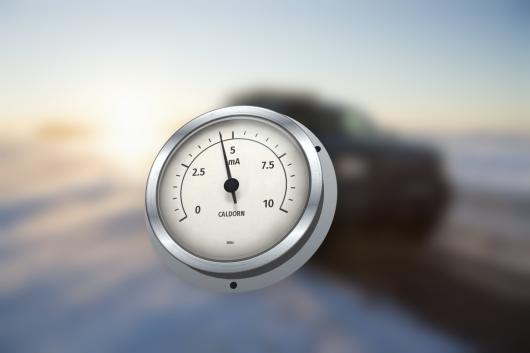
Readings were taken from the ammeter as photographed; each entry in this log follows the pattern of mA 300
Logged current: mA 4.5
